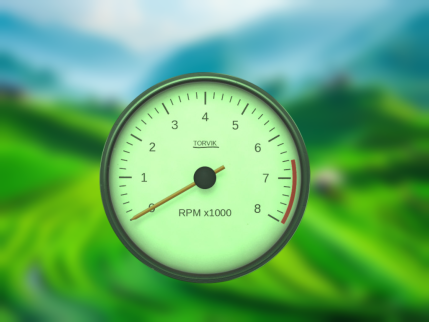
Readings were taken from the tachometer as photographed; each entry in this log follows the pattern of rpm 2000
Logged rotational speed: rpm 0
